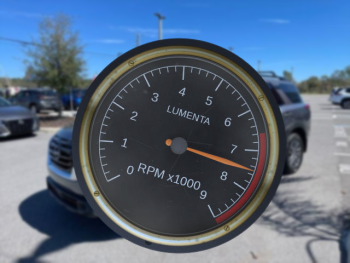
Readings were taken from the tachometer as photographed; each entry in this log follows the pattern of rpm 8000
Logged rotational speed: rpm 7500
